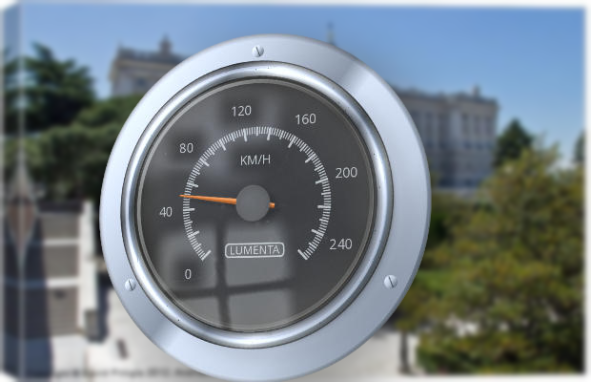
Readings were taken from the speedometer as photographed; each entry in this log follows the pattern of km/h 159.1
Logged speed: km/h 50
